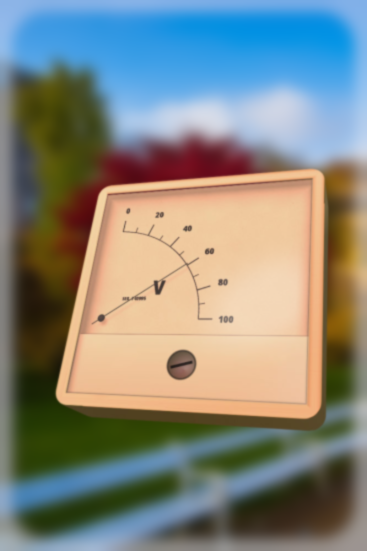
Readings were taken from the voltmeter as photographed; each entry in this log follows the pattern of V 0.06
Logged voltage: V 60
